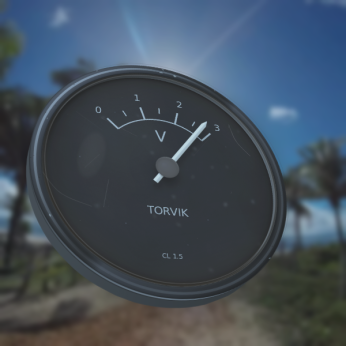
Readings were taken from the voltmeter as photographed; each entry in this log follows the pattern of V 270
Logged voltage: V 2.75
